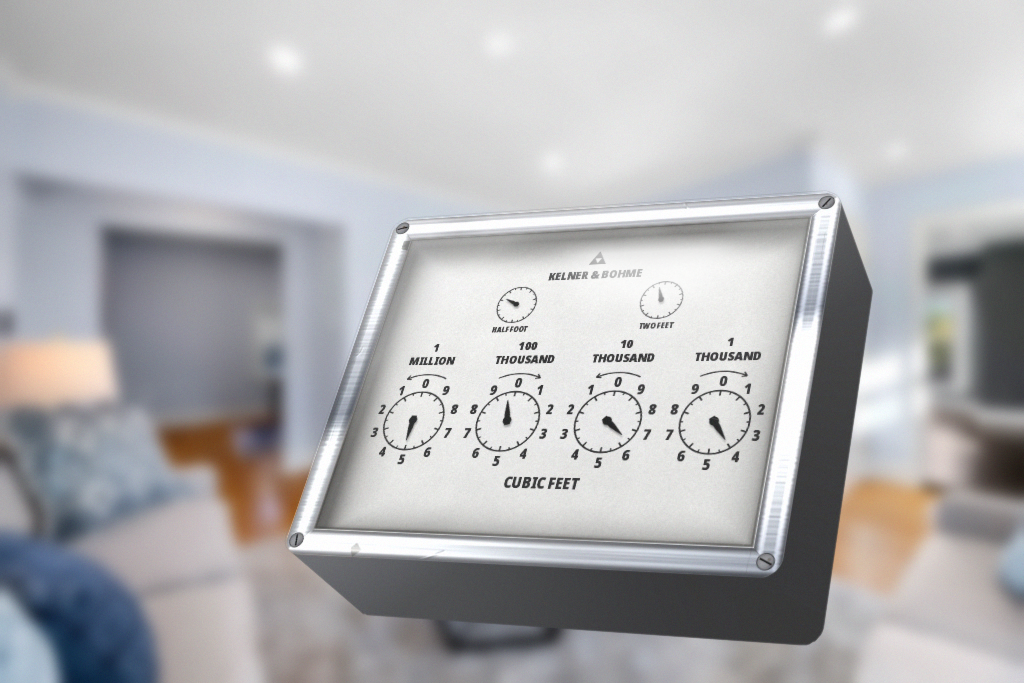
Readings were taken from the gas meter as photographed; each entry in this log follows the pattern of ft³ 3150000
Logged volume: ft³ 496400
